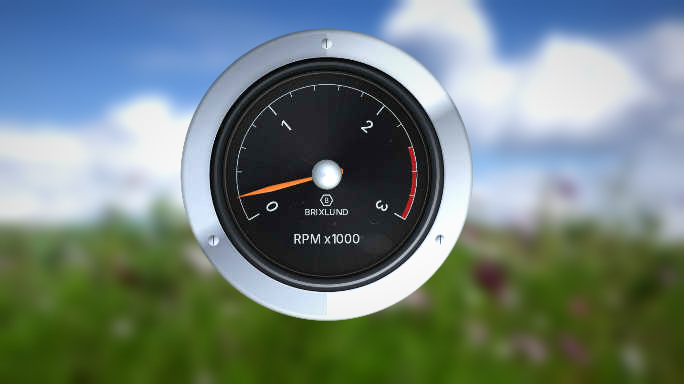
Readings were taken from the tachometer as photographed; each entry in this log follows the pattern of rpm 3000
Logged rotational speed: rpm 200
